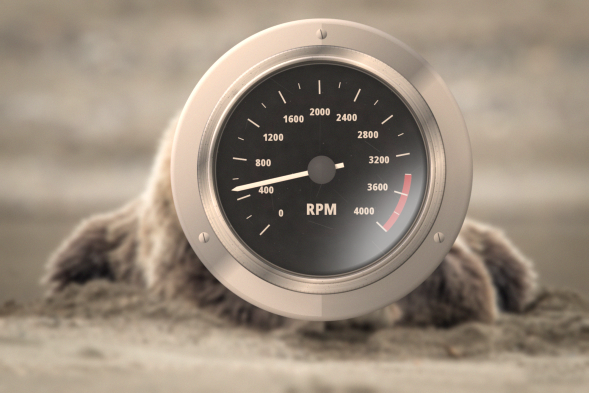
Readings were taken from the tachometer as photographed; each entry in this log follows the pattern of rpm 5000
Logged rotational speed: rpm 500
